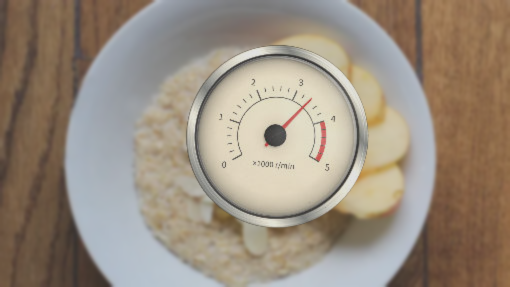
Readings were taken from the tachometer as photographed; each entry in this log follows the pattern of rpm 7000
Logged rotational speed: rpm 3400
